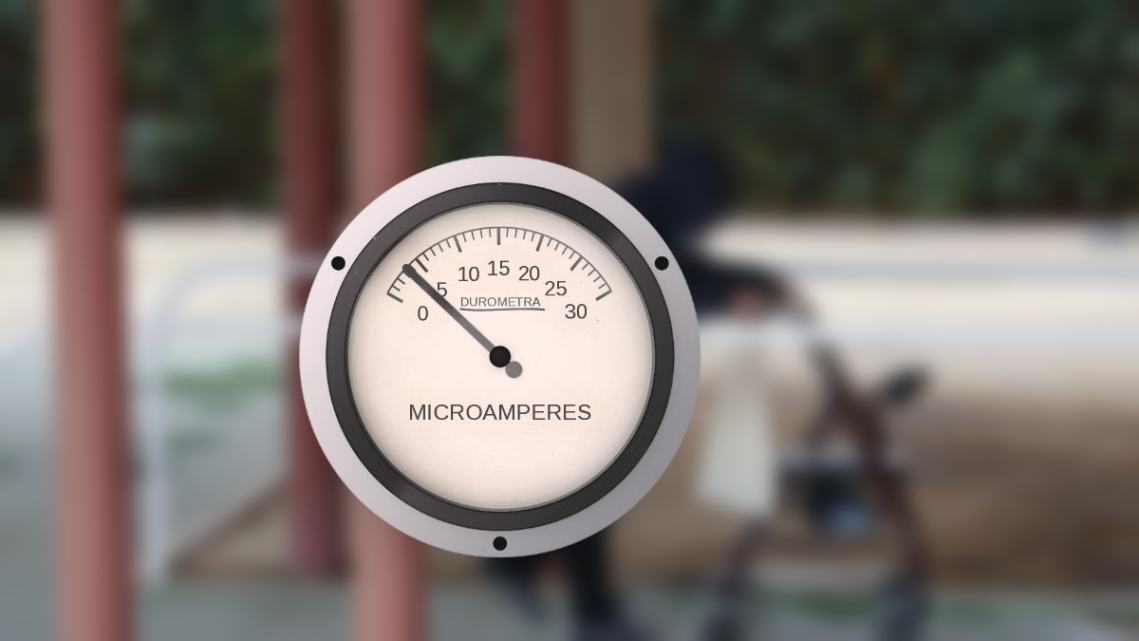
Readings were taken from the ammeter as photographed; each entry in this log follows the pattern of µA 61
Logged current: µA 3.5
